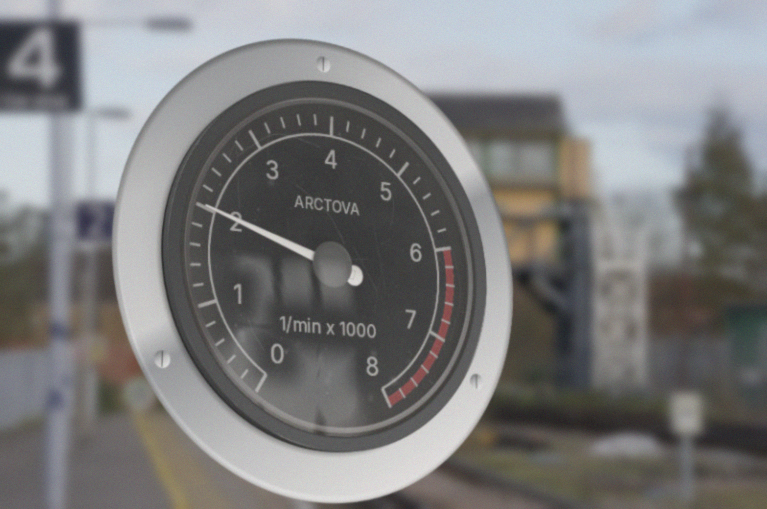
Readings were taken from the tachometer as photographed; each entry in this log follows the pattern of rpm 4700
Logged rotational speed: rpm 2000
